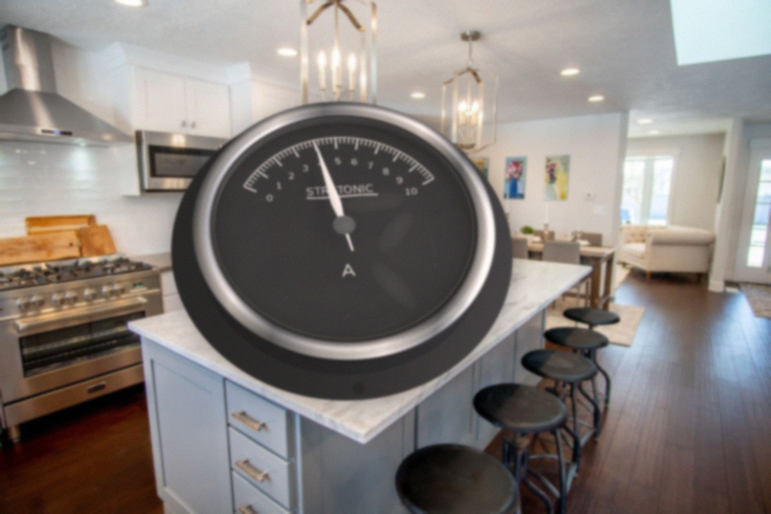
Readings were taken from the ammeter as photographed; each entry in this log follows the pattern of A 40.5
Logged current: A 4
